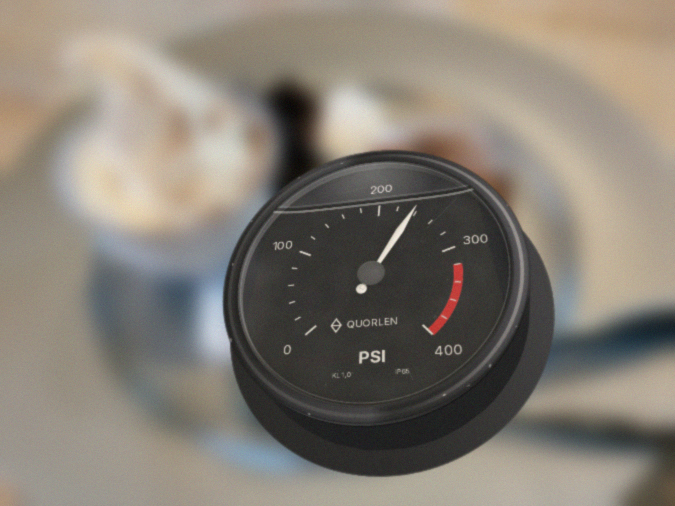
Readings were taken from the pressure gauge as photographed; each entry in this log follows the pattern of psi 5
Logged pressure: psi 240
